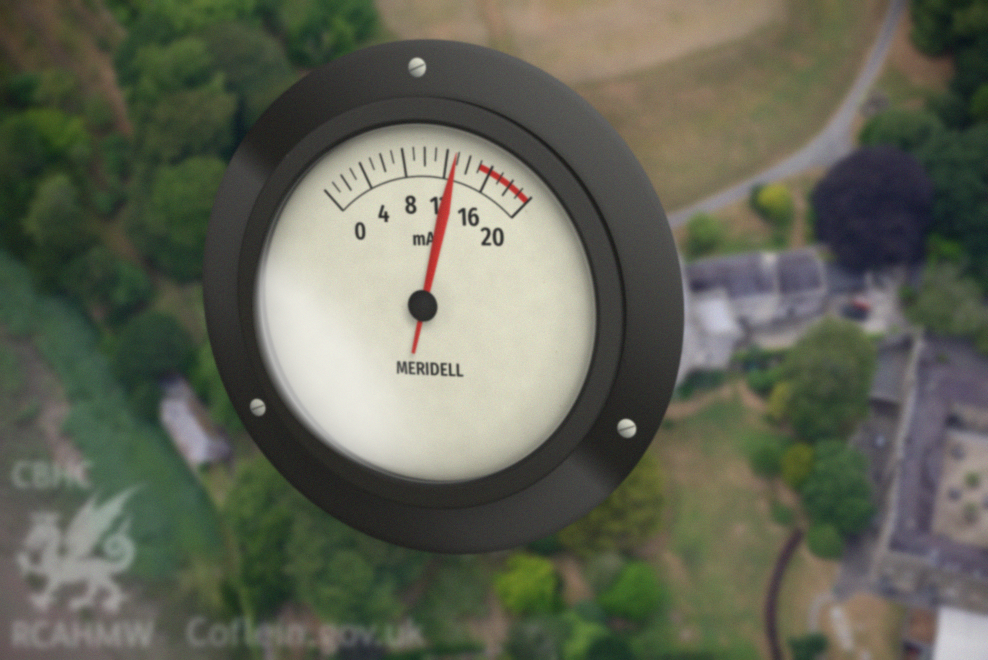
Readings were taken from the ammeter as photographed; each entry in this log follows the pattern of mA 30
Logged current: mA 13
